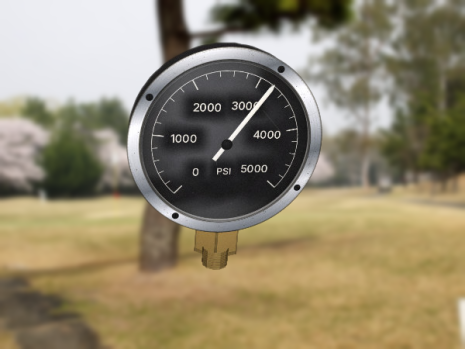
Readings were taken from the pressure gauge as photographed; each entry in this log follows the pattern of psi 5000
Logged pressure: psi 3200
